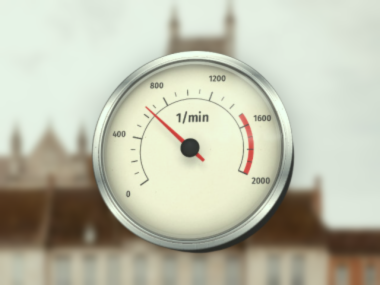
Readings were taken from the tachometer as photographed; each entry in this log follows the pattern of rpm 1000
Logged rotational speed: rpm 650
